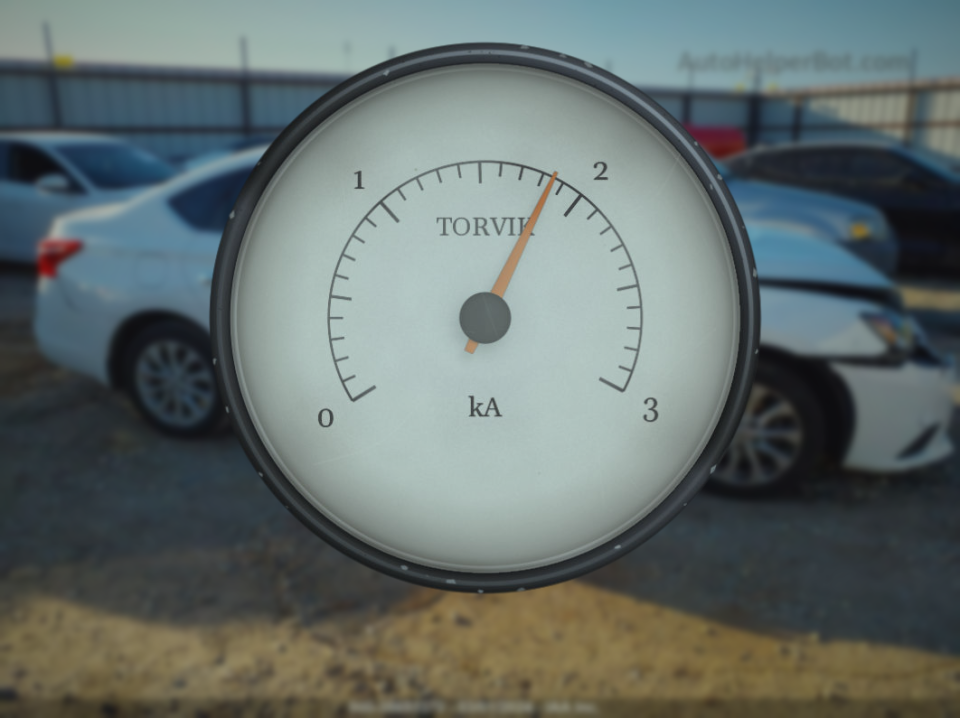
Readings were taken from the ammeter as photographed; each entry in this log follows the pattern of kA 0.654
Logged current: kA 1.85
